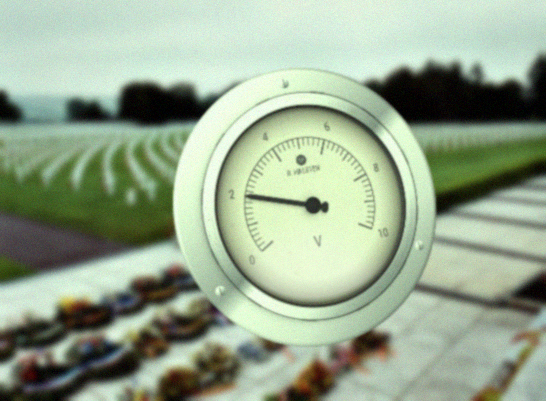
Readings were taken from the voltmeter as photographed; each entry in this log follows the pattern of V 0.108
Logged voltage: V 2
